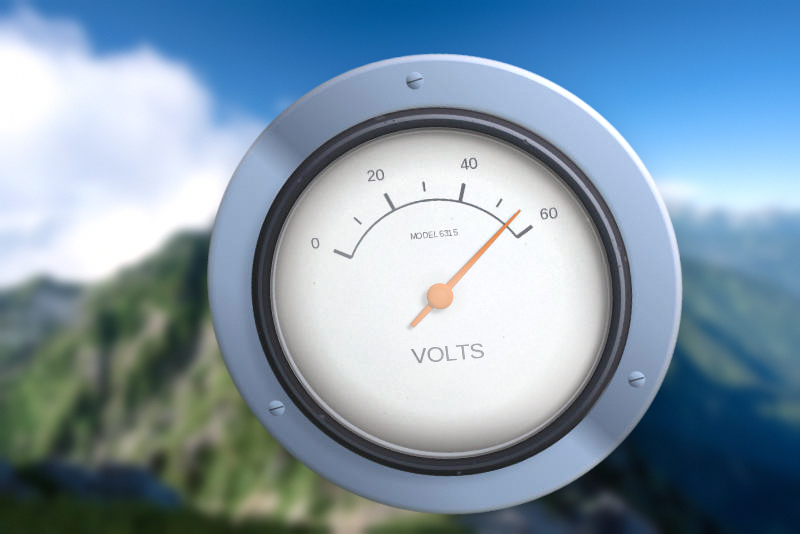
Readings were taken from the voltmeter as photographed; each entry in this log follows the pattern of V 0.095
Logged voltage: V 55
